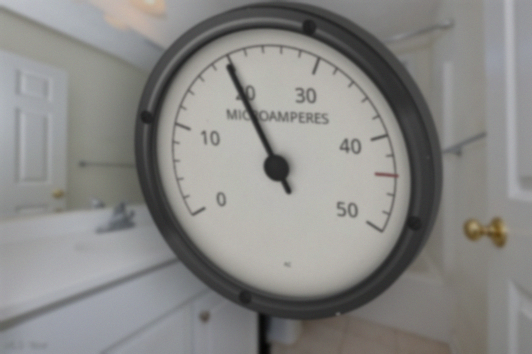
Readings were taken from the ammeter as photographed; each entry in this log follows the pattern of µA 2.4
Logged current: µA 20
